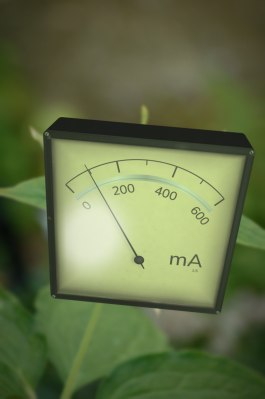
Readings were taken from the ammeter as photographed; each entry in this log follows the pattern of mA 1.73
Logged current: mA 100
